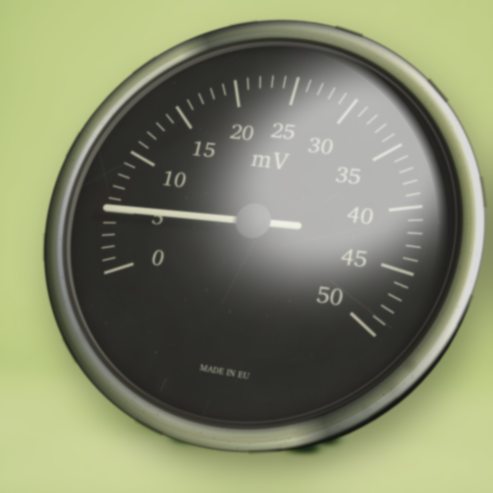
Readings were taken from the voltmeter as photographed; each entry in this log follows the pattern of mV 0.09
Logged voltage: mV 5
